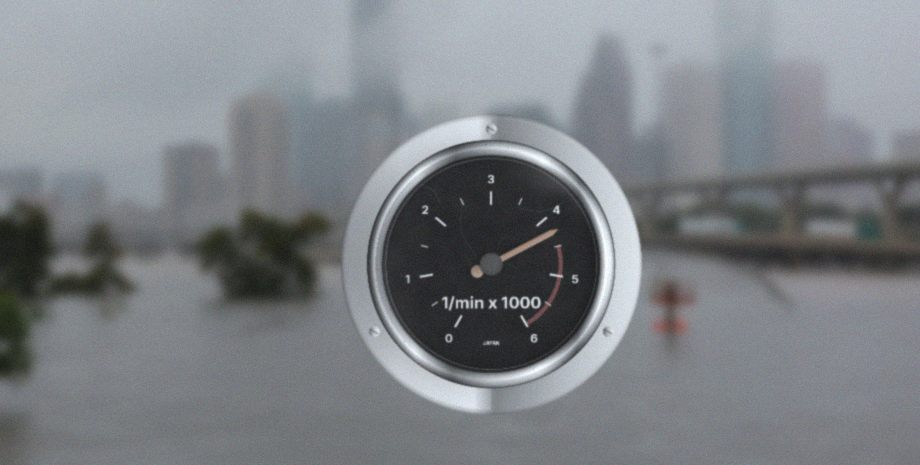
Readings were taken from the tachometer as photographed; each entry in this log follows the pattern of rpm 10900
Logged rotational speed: rpm 4250
